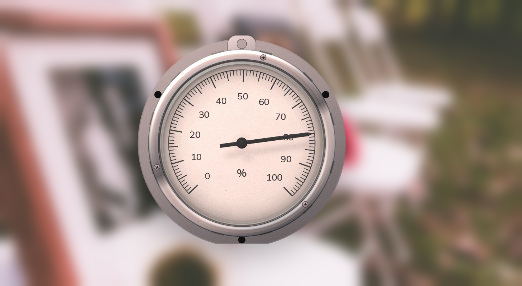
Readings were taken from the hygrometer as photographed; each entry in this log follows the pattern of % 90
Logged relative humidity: % 80
